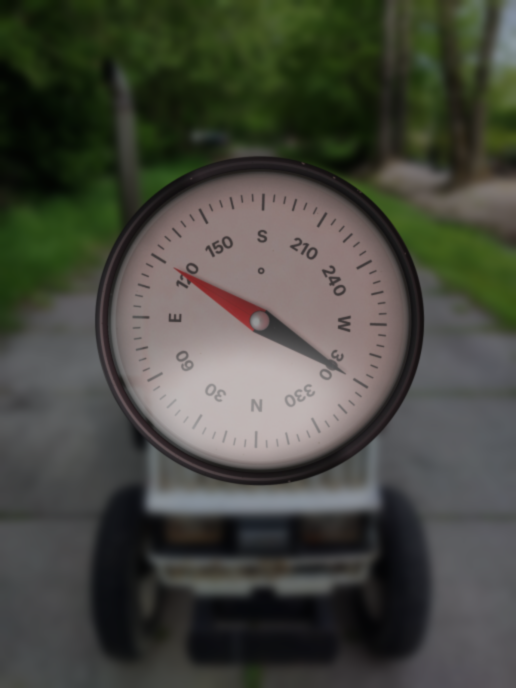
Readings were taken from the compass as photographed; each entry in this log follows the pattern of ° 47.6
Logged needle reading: ° 120
